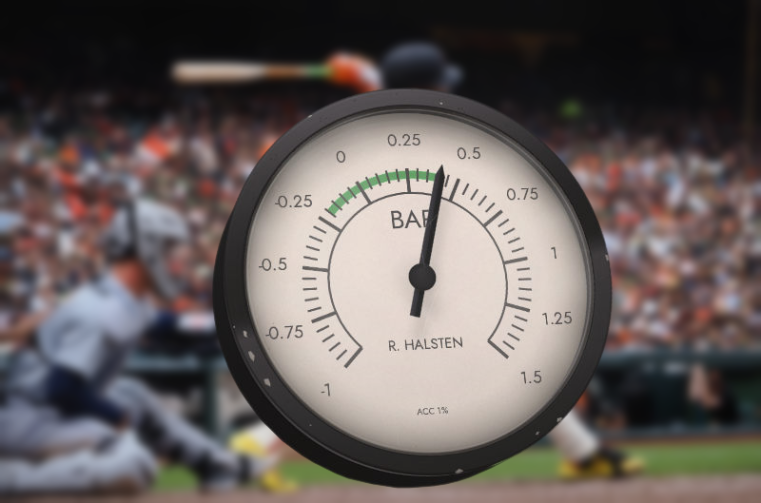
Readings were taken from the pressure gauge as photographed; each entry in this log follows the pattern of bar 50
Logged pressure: bar 0.4
